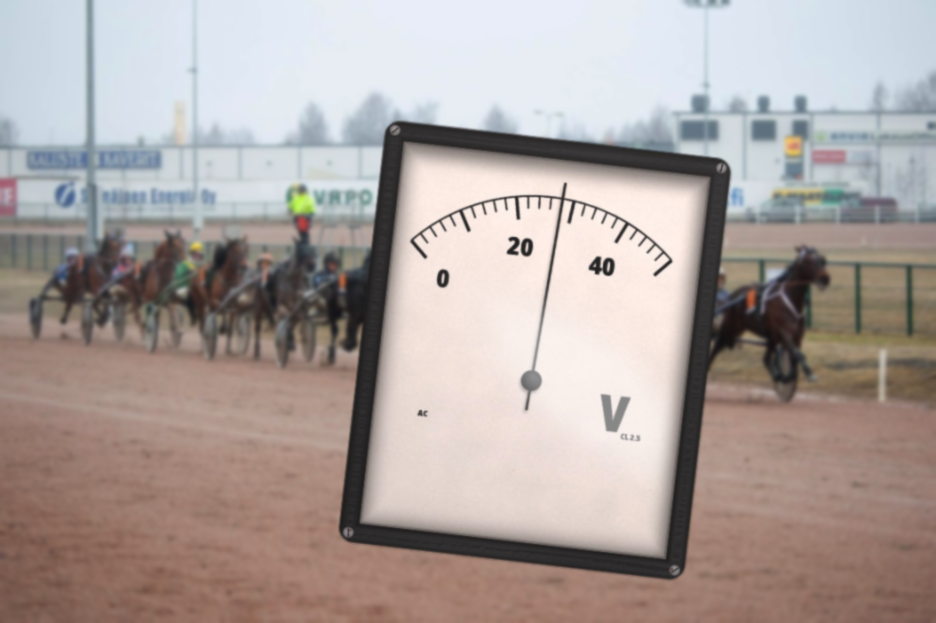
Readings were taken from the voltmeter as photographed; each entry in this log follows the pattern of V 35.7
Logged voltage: V 28
